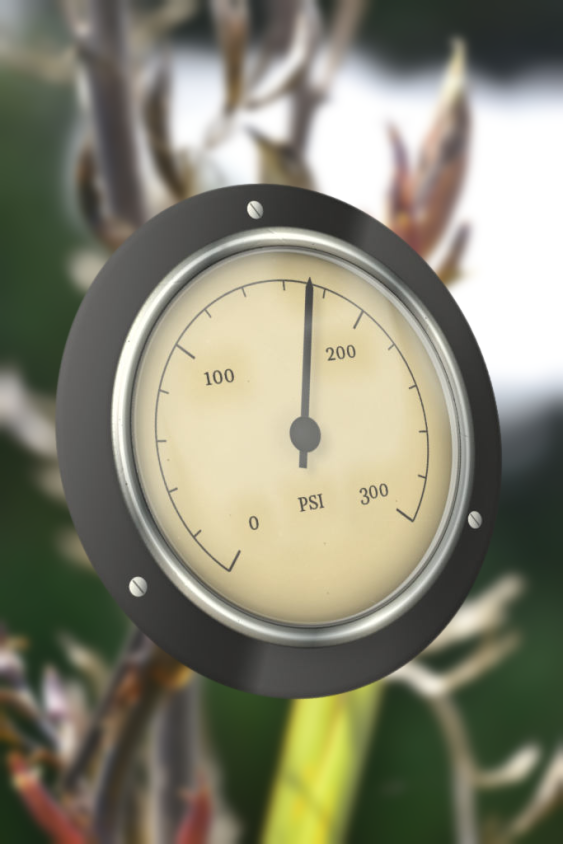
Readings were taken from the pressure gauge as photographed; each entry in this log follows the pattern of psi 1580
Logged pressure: psi 170
